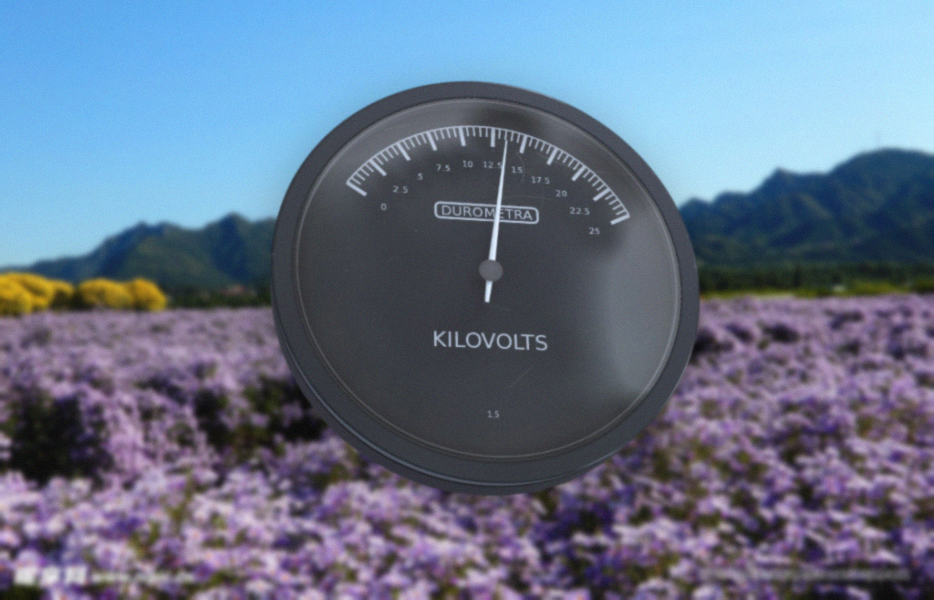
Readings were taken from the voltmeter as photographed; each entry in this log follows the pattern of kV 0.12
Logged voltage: kV 13.5
